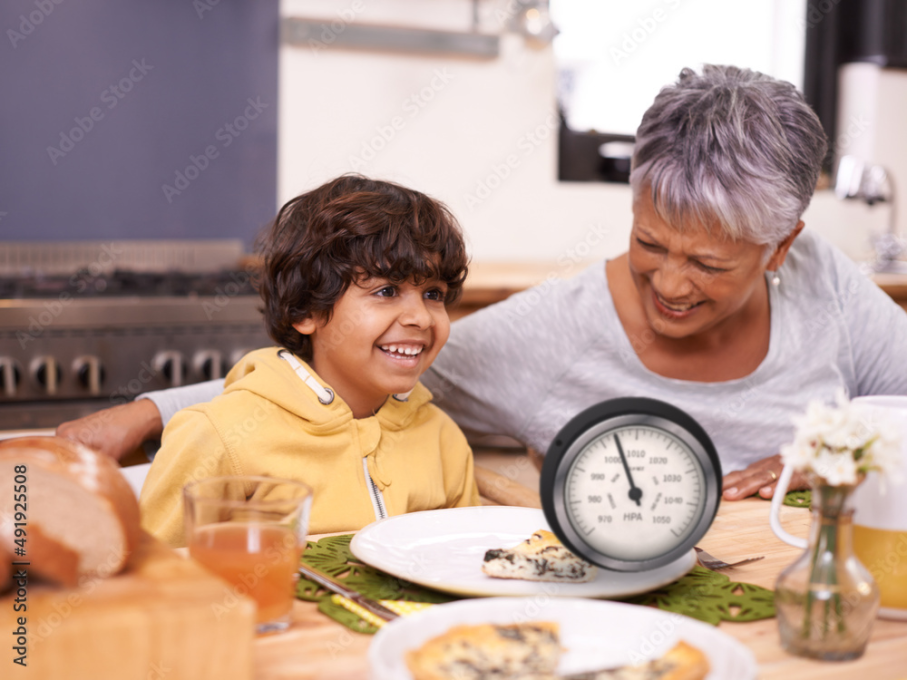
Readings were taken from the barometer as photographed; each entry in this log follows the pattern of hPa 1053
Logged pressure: hPa 1004
